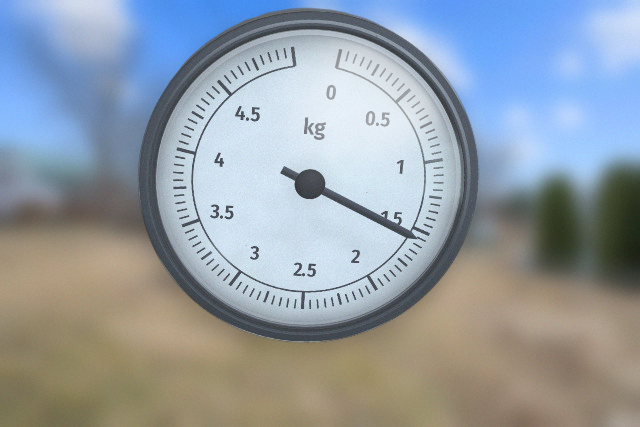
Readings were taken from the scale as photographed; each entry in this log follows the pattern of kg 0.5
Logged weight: kg 1.55
